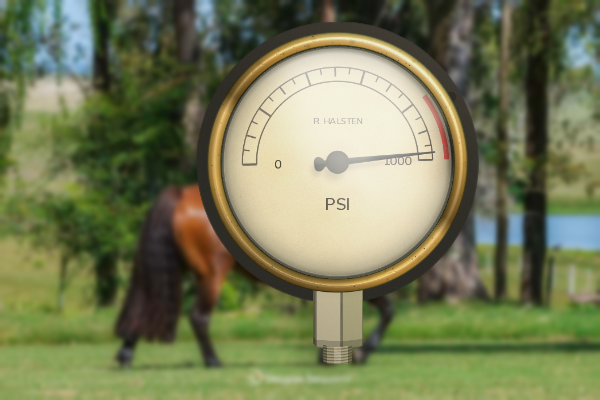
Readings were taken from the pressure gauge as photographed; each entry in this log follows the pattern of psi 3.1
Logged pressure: psi 975
